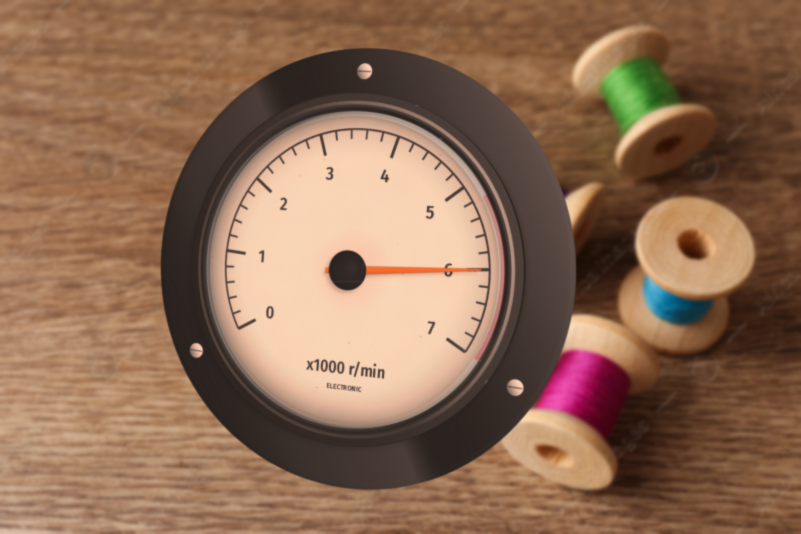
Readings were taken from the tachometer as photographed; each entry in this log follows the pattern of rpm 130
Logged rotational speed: rpm 6000
